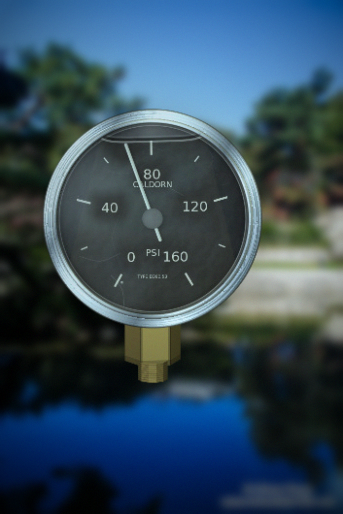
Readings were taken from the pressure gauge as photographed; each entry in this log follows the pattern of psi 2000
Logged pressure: psi 70
